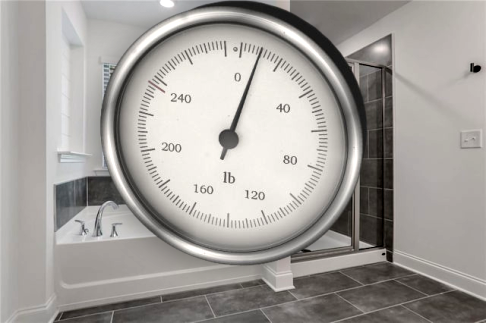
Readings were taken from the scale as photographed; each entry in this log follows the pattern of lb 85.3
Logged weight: lb 10
